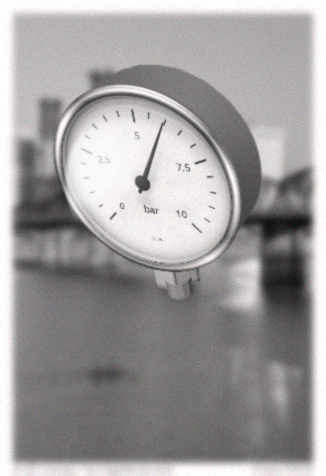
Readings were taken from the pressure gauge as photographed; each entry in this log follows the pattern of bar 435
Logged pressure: bar 6
